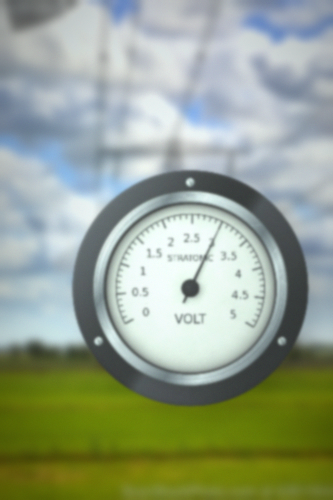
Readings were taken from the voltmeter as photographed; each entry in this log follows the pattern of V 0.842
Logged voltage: V 3
